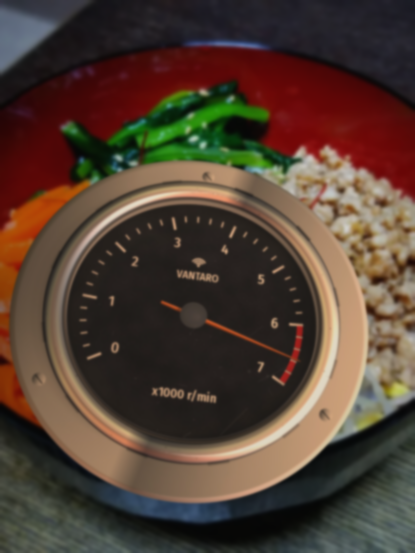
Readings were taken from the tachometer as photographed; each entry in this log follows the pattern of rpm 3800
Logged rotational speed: rpm 6600
